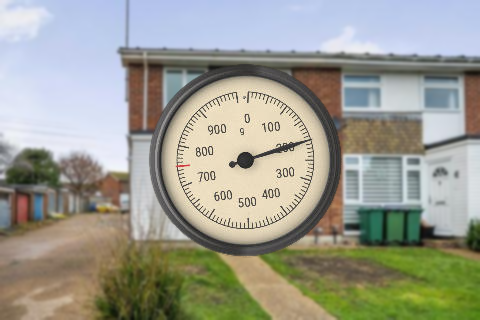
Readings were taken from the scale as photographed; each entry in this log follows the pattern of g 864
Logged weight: g 200
